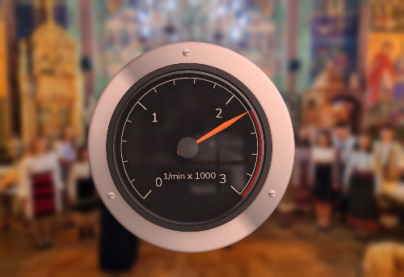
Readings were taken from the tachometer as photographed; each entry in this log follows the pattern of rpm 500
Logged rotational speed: rpm 2200
